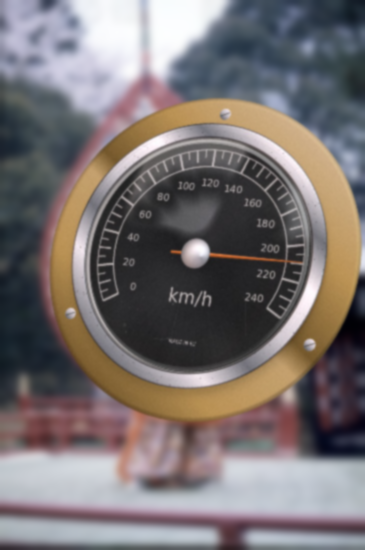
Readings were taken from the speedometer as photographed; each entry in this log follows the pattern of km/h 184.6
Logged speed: km/h 210
